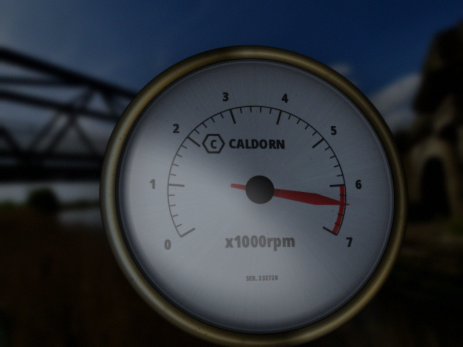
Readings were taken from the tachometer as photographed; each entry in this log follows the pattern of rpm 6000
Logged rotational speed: rpm 6400
